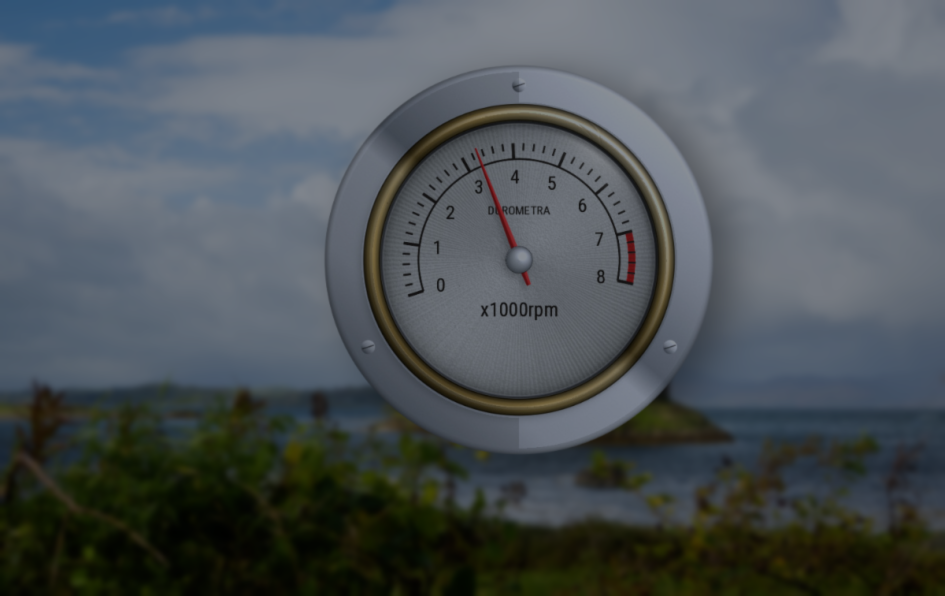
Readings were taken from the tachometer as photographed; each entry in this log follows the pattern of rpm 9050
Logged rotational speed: rpm 3300
